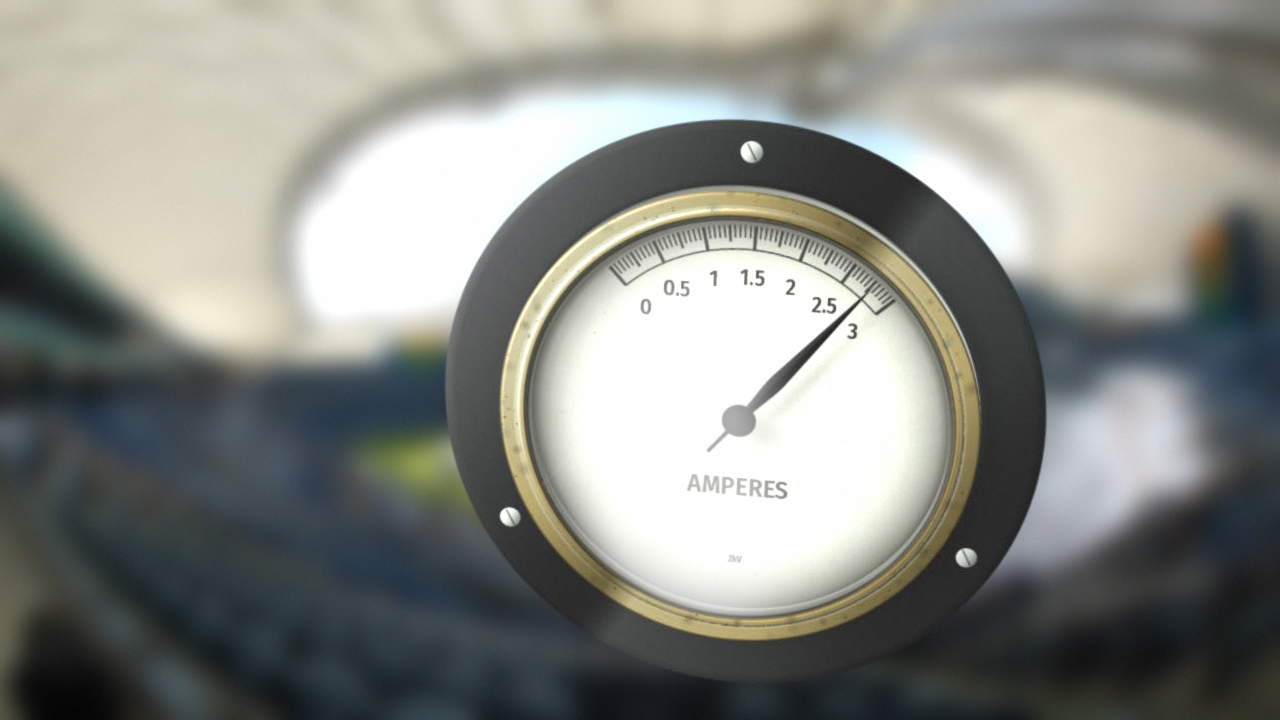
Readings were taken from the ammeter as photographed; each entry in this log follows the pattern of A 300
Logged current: A 2.75
